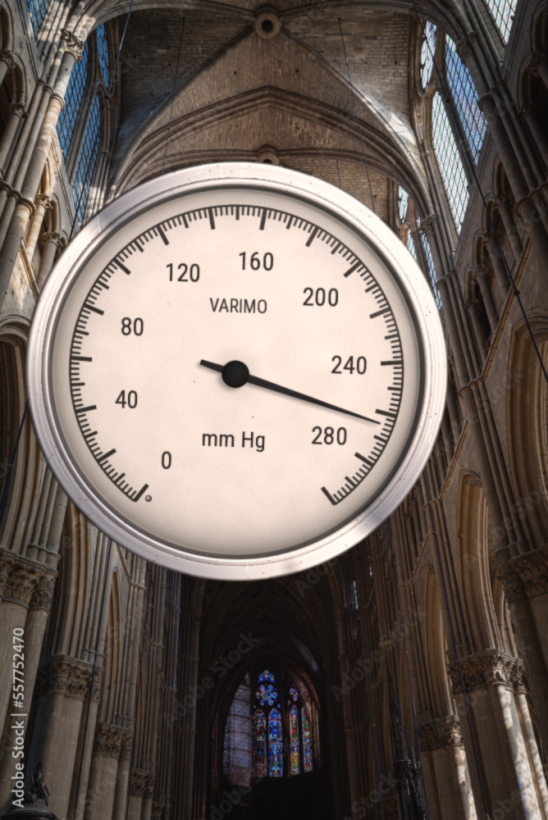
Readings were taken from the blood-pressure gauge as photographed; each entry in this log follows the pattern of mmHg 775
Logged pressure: mmHg 264
